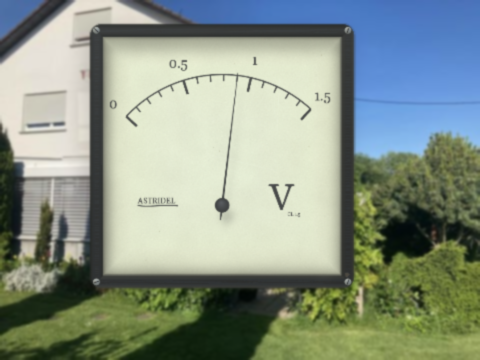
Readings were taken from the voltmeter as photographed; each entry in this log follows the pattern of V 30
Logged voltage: V 0.9
